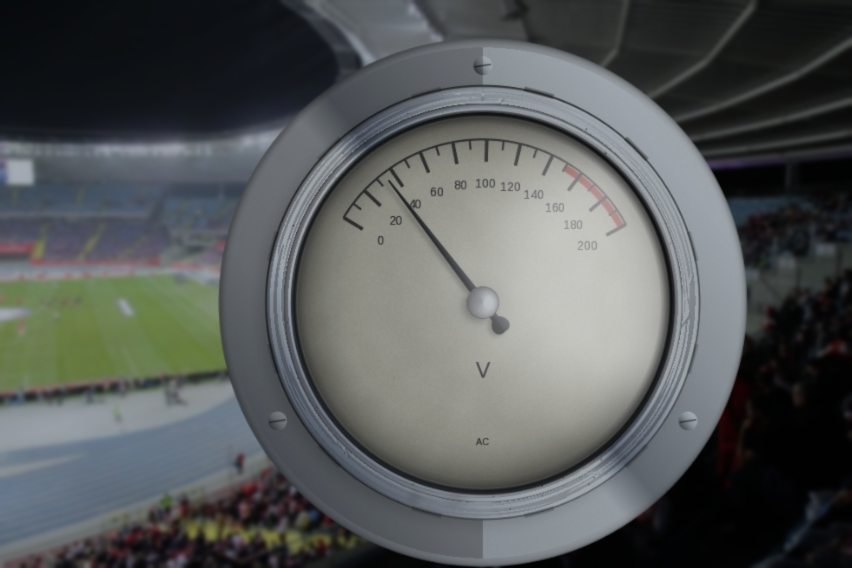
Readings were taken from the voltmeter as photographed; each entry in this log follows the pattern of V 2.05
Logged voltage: V 35
